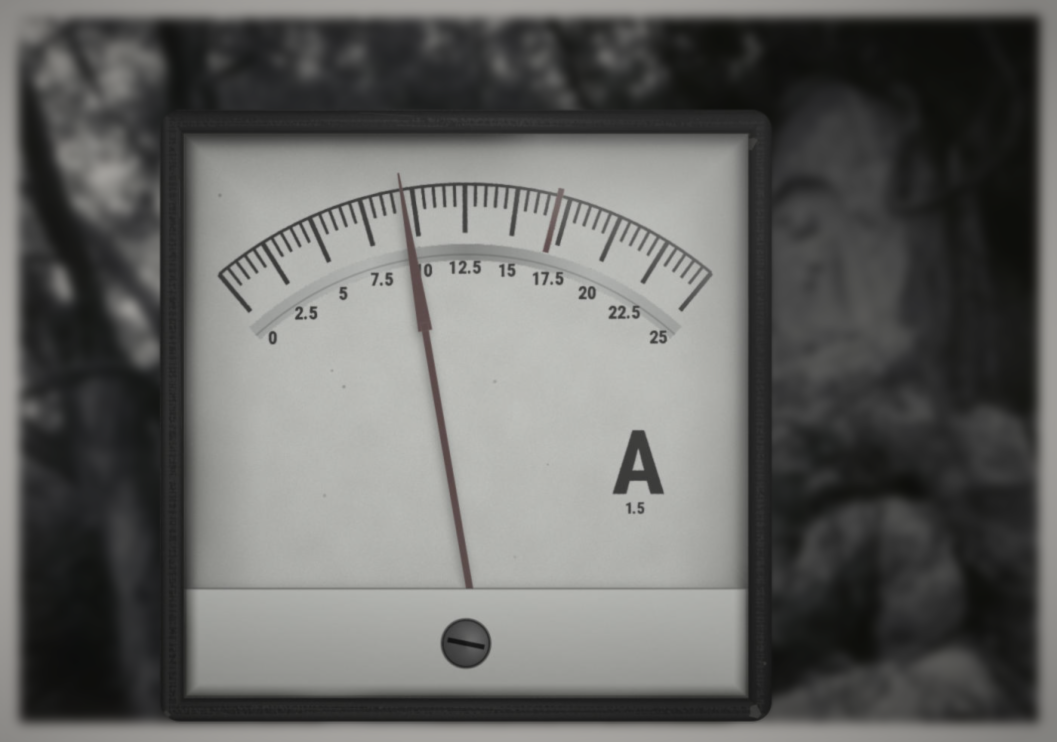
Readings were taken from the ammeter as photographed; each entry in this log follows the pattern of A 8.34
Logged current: A 9.5
